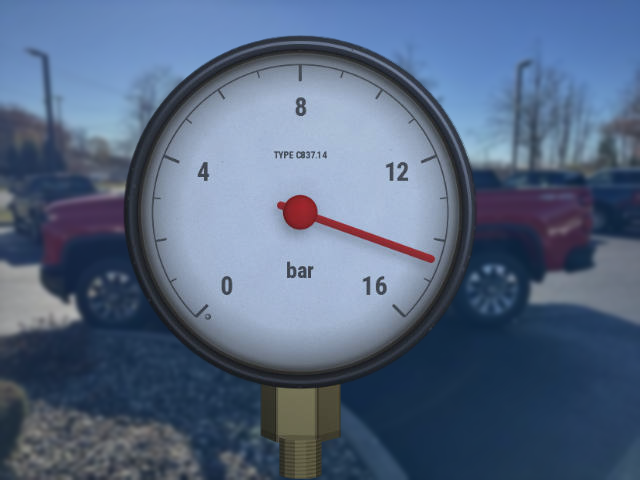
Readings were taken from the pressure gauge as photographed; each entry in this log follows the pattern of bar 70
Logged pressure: bar 14.5
